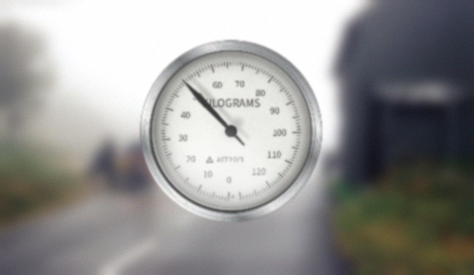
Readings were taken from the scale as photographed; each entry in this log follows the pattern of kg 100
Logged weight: kg 50
